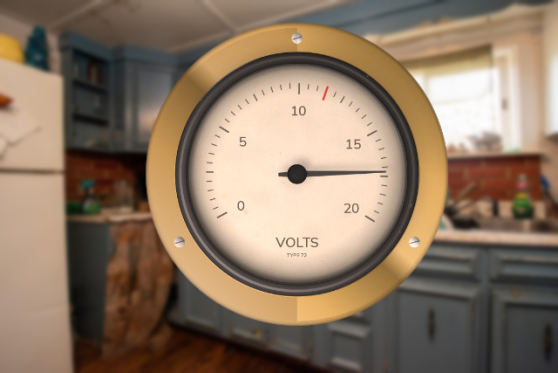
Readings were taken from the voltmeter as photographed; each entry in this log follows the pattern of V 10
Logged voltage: V 17.25
